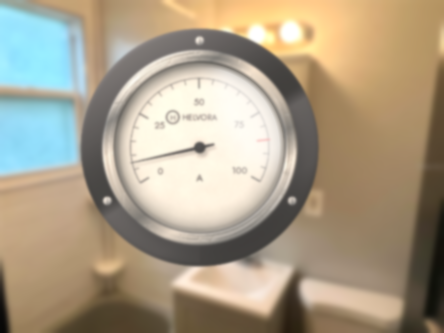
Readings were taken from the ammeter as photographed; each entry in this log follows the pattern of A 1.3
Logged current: A 7.5
